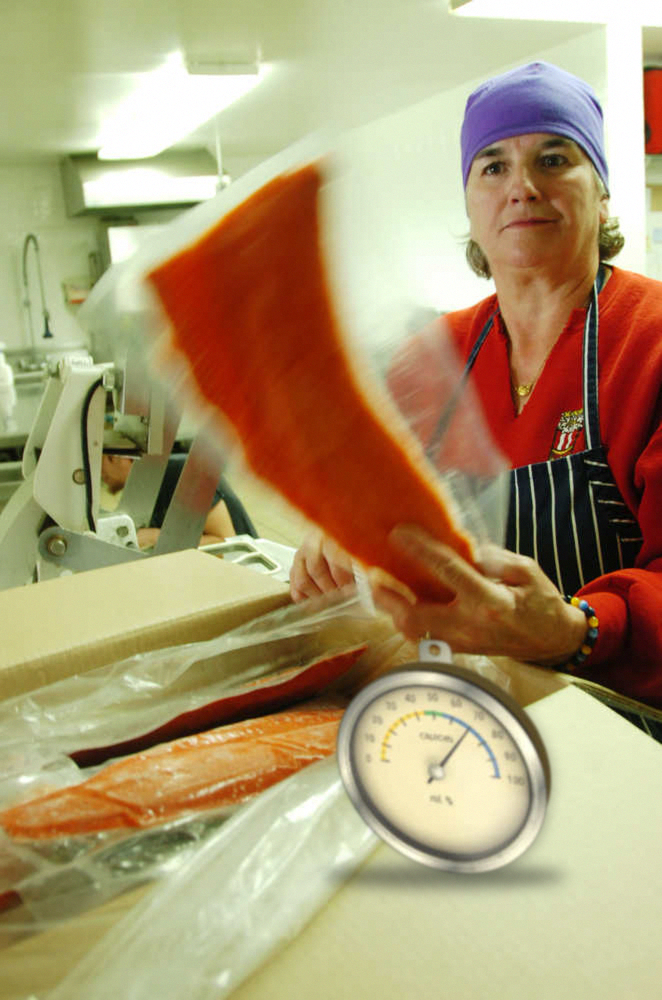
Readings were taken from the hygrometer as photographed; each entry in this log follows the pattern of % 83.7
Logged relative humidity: % 70
